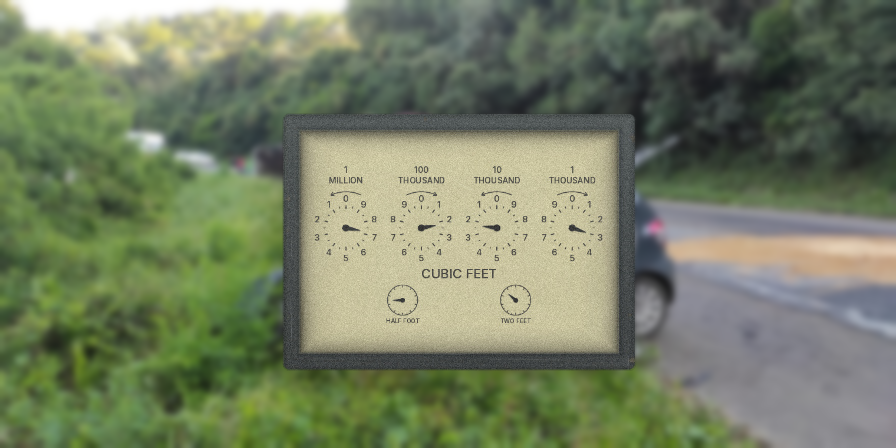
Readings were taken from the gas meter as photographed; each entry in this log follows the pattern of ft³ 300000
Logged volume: ft³ 722300
